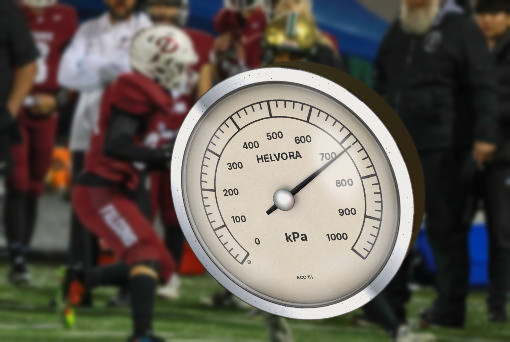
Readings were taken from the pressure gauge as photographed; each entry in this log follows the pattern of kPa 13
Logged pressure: kPa 720
